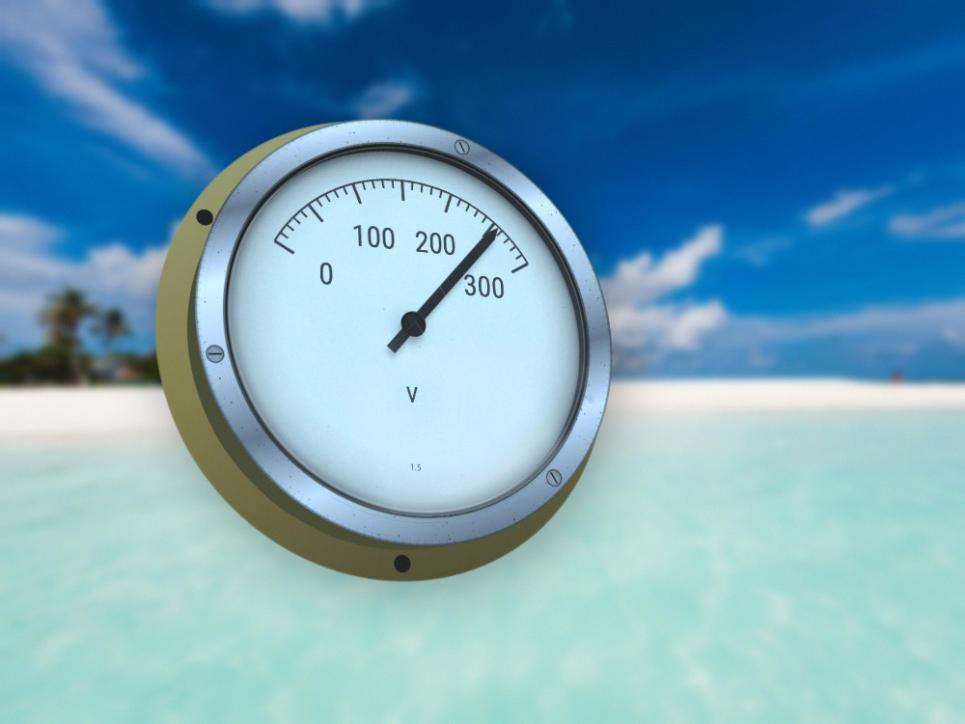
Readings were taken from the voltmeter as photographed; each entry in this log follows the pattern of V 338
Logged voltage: V 255
